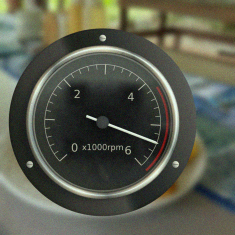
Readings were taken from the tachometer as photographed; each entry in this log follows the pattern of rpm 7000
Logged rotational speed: rpm 5400
